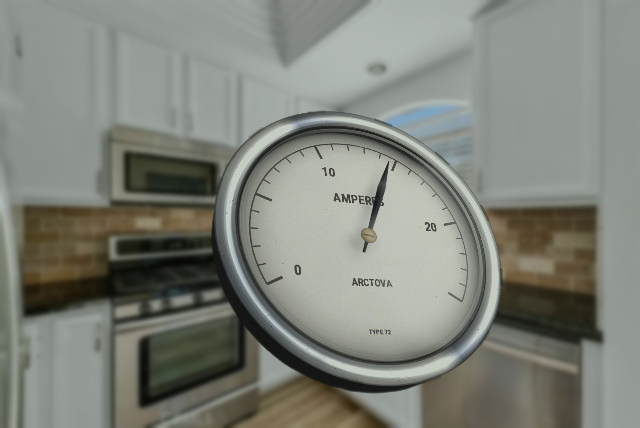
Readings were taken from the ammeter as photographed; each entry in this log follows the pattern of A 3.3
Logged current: A 14.5
